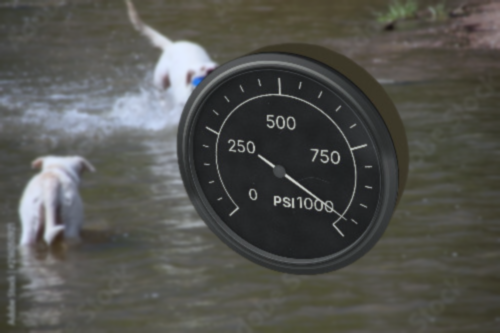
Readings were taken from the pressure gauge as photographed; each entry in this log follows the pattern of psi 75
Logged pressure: psi 950
